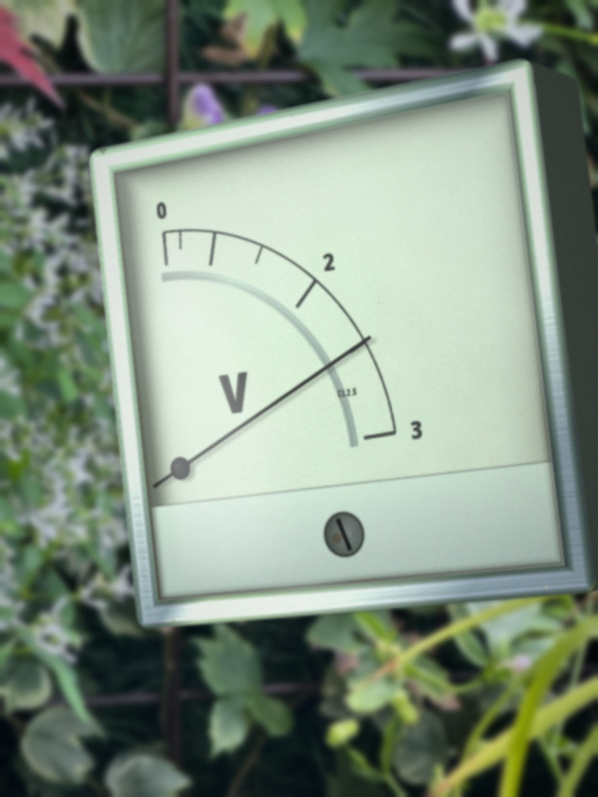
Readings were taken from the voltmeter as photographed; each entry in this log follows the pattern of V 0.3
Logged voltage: V 2.5
